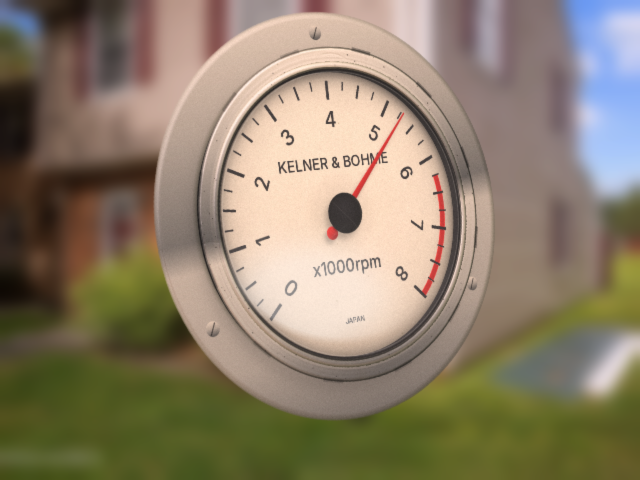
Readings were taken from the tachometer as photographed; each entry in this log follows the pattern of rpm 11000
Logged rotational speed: rpm 5250
